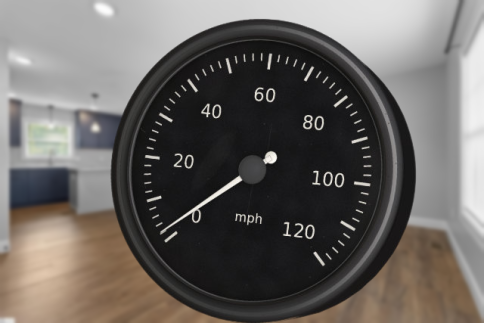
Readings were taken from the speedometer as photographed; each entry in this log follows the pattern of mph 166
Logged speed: mph 2
